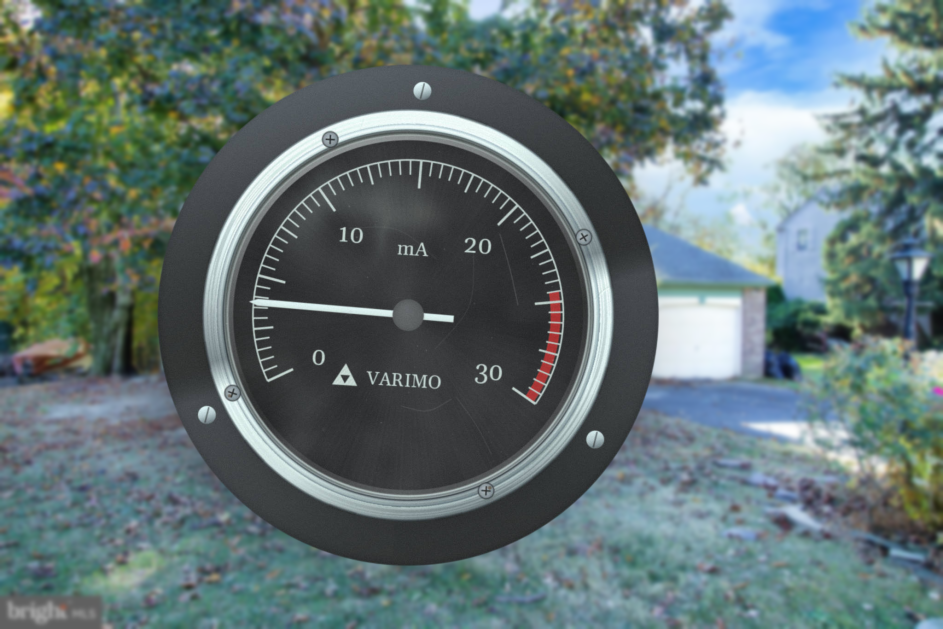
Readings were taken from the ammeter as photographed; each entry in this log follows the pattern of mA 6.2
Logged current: mA 3.75
